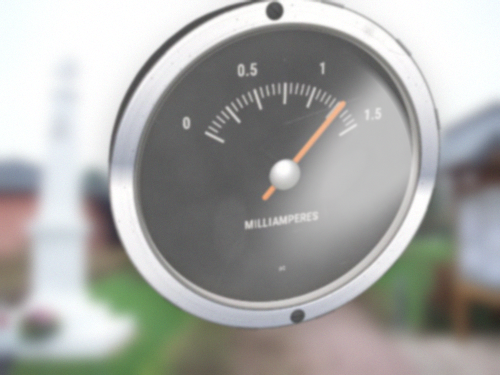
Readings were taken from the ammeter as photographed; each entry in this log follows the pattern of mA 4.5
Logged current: mA 1.25
